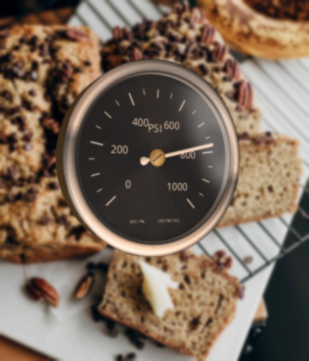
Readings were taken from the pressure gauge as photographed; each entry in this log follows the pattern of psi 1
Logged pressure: psi 775
